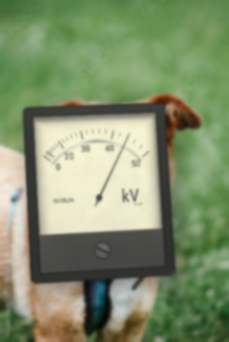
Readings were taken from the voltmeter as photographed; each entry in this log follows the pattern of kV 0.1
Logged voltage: kV 44
